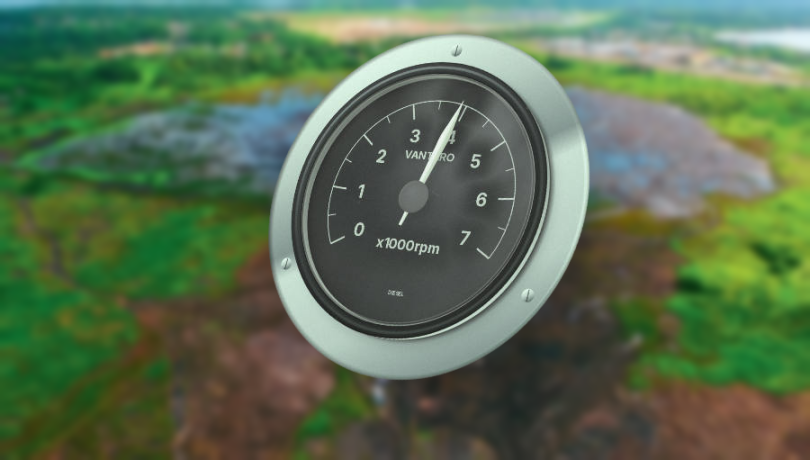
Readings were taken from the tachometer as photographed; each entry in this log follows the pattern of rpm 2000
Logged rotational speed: rpm 4000
